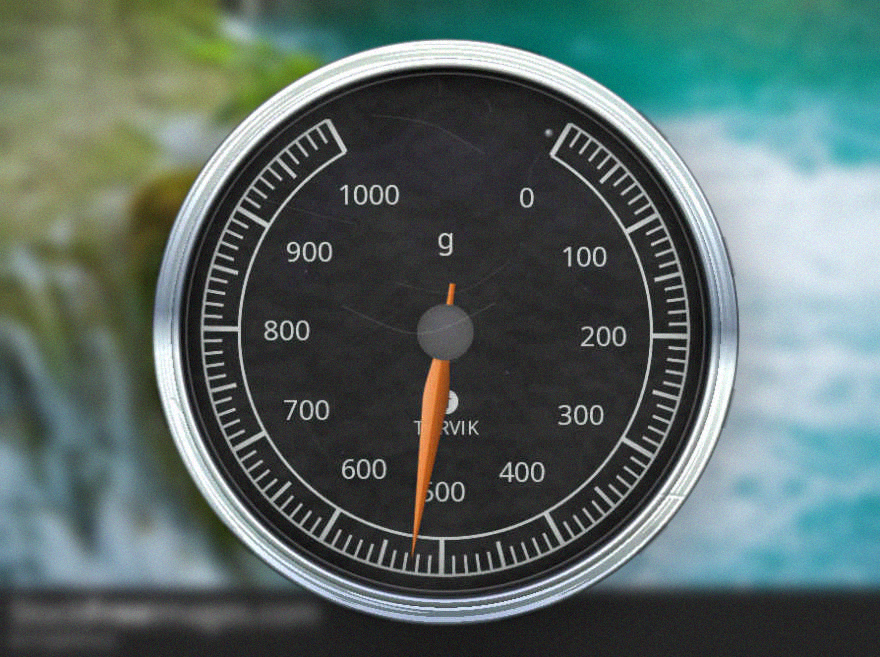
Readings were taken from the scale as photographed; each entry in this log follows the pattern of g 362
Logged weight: g 525
